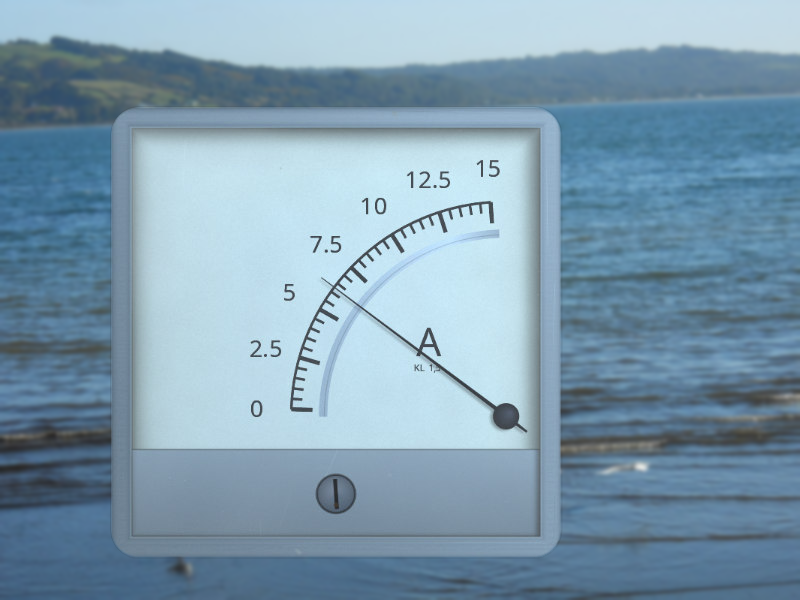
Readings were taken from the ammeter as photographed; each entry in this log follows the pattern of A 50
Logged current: A 6.25
